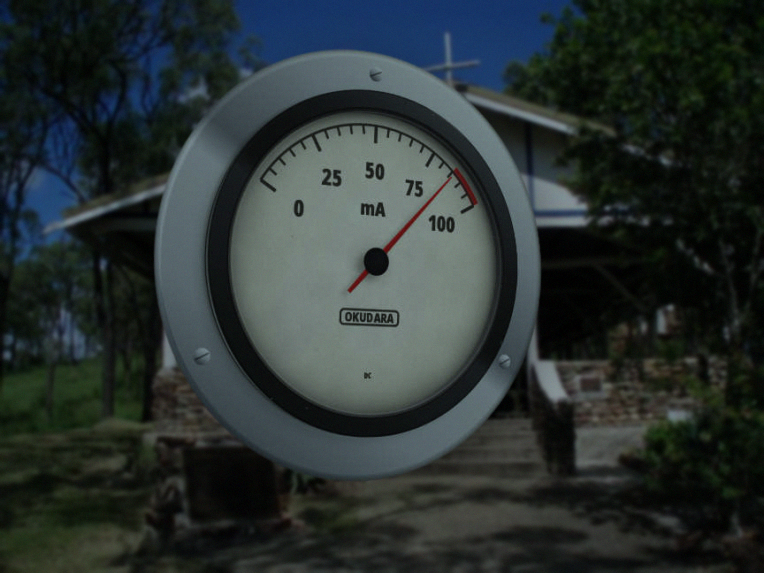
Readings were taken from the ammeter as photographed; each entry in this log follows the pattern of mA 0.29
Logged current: mA 85
